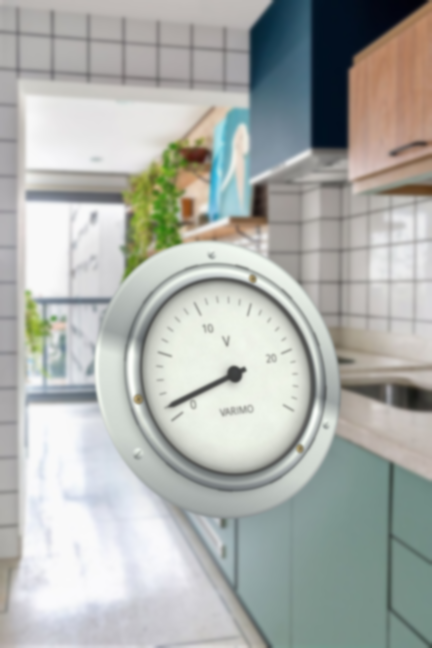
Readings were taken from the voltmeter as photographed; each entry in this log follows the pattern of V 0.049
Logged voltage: V 1
